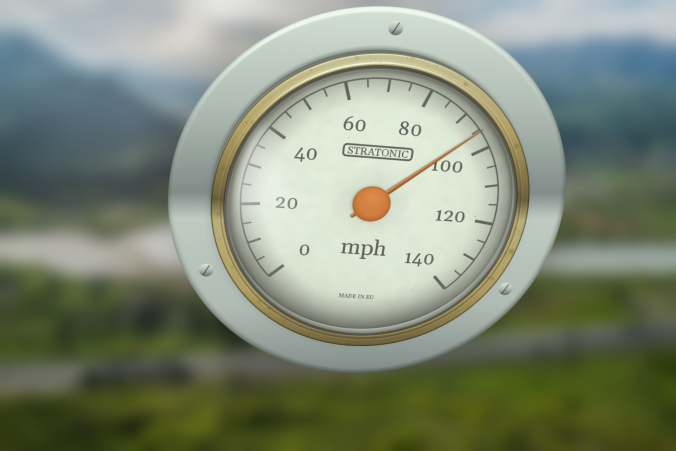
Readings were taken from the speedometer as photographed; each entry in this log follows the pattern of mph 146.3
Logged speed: mph 95
